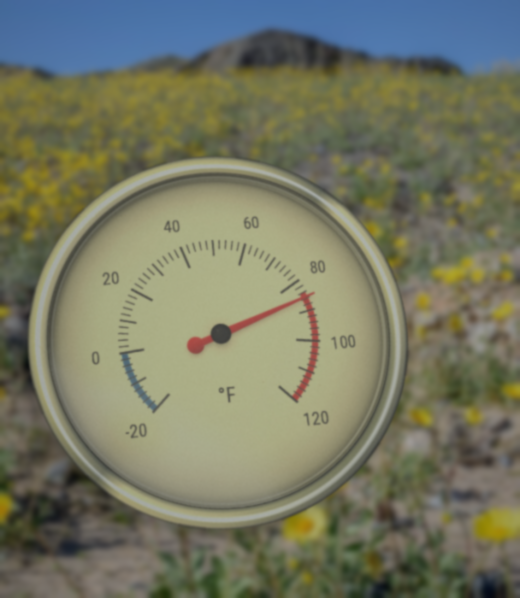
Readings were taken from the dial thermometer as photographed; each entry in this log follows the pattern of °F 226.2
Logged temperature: °F 86
